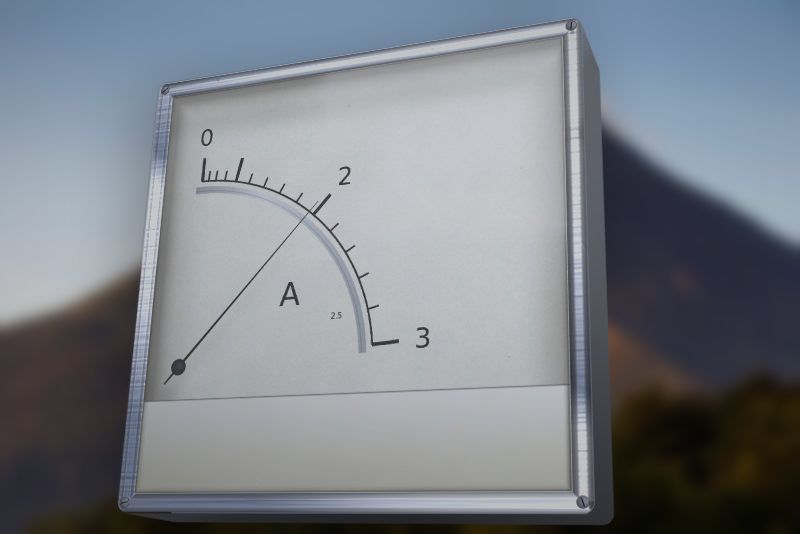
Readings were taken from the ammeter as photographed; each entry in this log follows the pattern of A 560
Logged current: A 2
